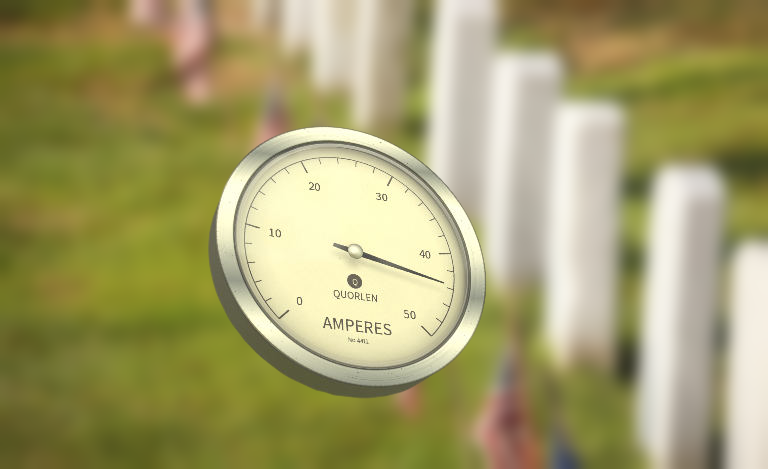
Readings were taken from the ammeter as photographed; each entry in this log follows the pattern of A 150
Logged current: A 44
